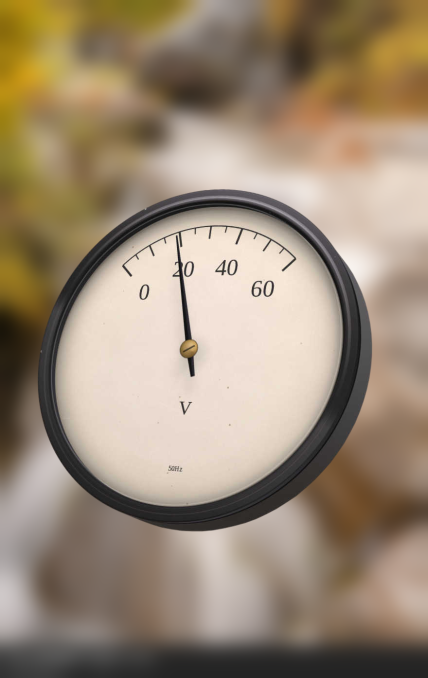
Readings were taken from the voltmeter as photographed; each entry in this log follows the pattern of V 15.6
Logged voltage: V 20
